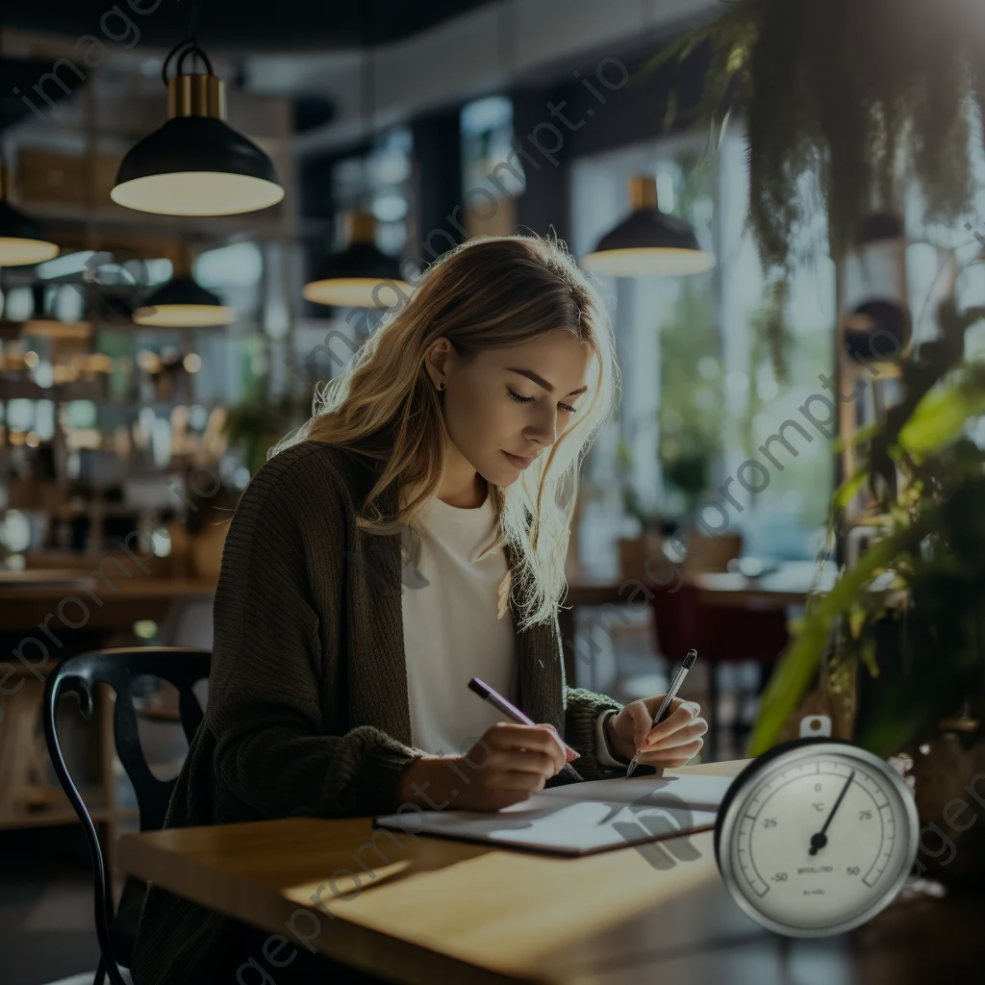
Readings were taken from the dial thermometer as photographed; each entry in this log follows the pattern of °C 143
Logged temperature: °C 10
